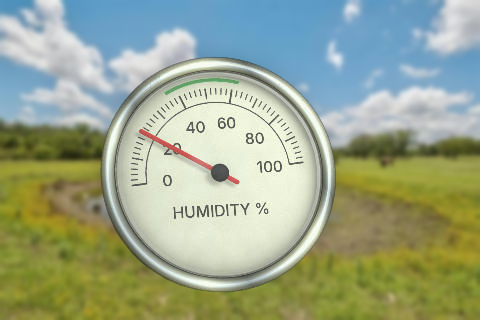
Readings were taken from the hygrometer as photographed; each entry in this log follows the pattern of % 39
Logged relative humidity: % 20
